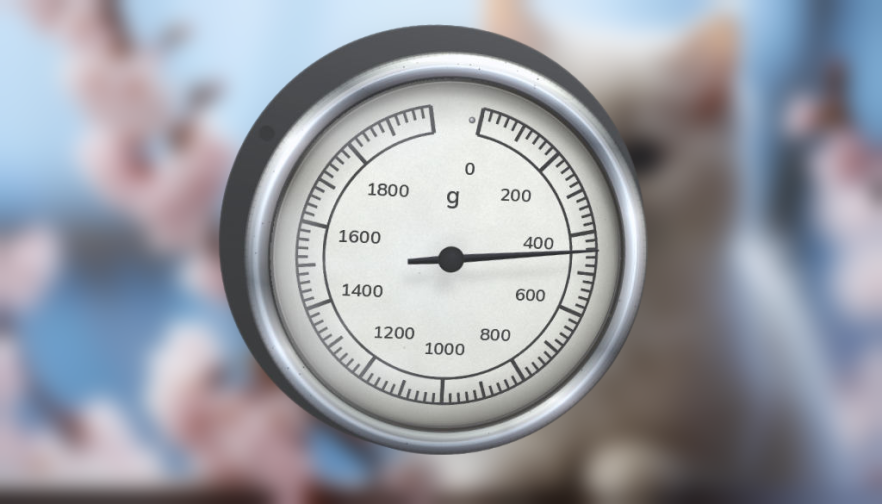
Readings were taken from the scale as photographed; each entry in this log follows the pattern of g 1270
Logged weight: g 440
